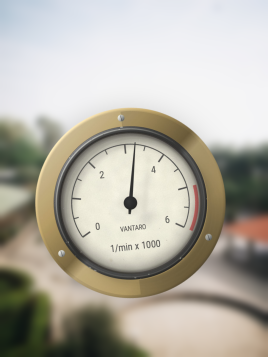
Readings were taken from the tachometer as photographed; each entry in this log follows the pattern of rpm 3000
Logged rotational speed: rpm 3250
